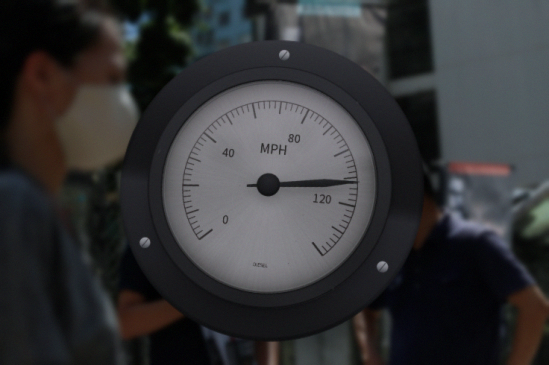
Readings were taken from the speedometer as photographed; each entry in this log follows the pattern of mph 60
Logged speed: mph 112
